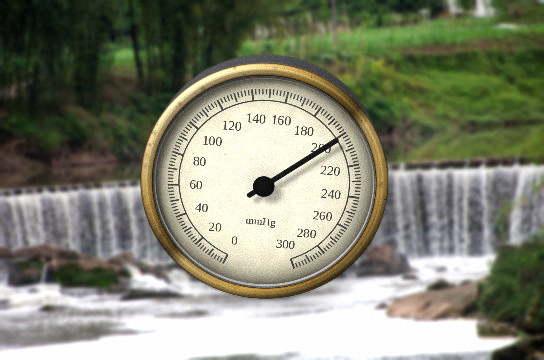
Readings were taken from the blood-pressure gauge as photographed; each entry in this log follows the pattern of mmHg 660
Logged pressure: mmHg 200
